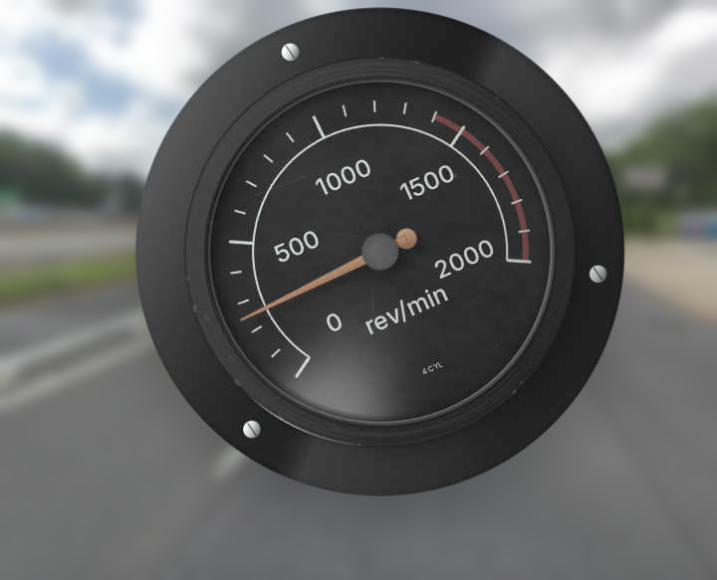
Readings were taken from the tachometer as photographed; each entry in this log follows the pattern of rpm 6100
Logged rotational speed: rpm 250
